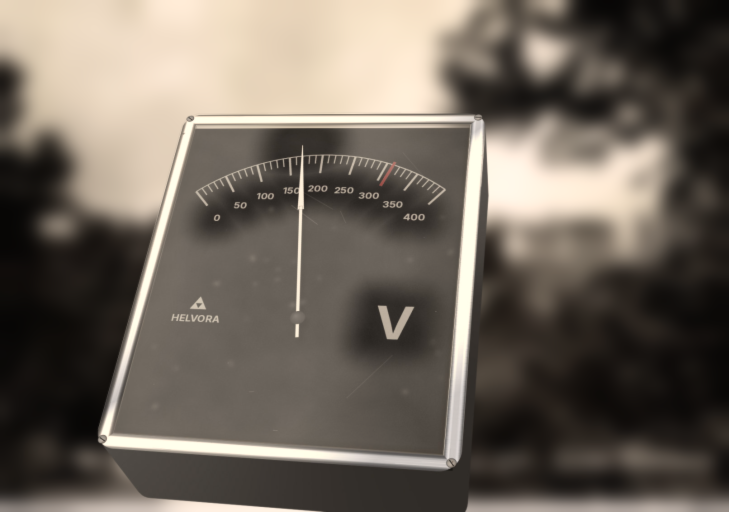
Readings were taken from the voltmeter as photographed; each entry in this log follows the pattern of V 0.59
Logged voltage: V 170
